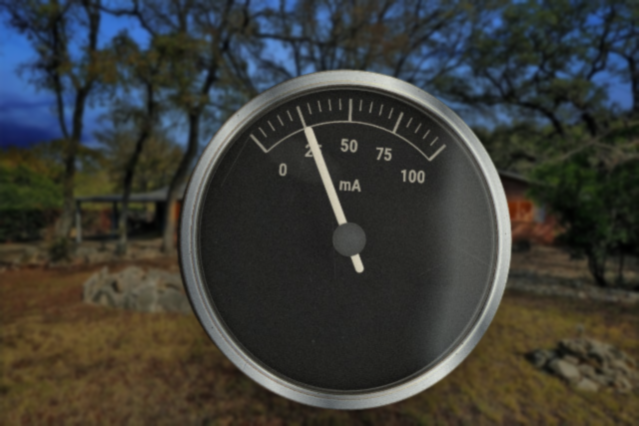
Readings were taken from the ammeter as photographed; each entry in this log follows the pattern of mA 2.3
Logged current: mA 25
